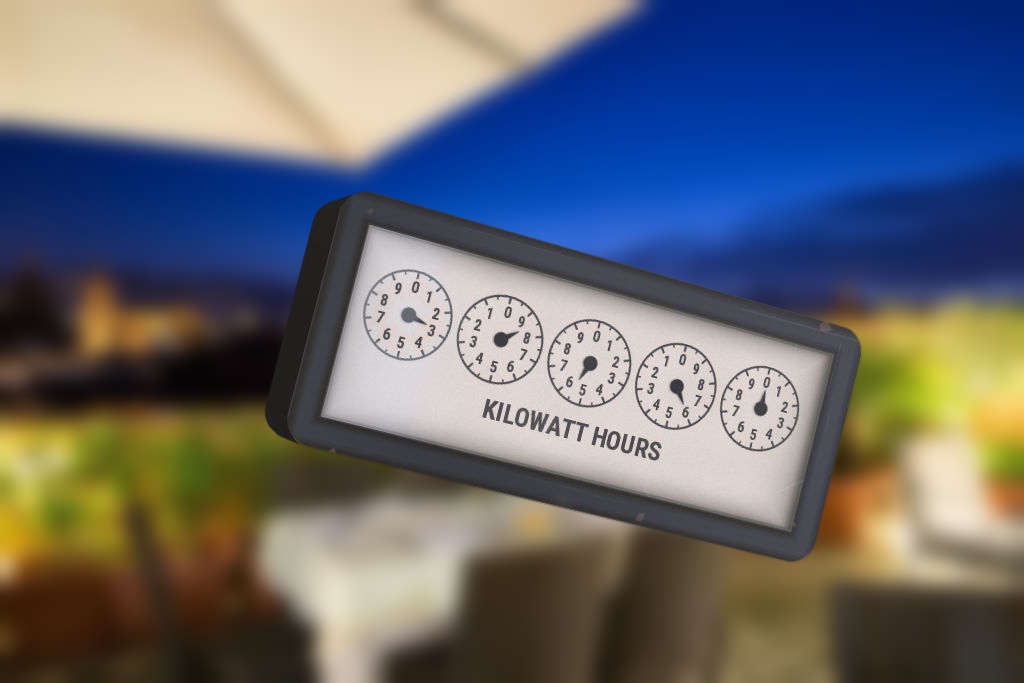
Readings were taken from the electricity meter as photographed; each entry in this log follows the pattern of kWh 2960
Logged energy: kWh 28560
